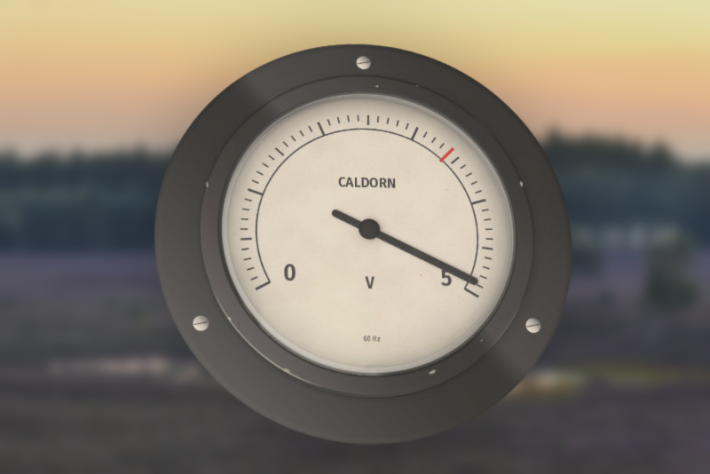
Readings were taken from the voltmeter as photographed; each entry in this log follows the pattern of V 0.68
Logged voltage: V 4.9
